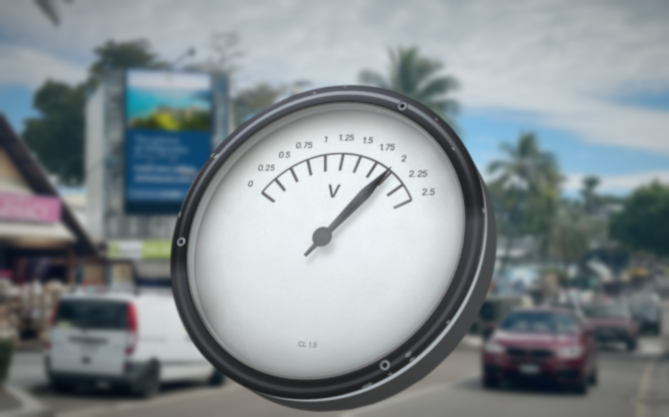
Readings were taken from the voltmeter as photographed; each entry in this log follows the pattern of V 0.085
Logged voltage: V 2
